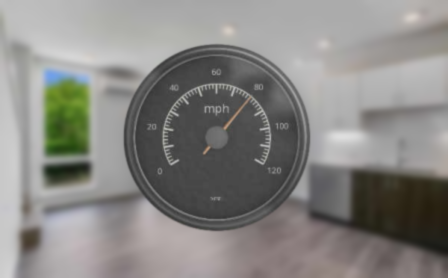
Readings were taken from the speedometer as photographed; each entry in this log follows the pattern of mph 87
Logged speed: mph 80
